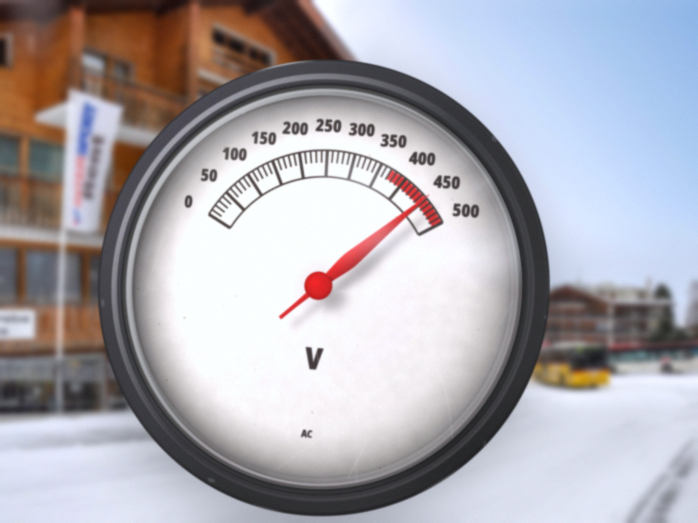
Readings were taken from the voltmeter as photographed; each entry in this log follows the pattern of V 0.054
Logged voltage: V 450
